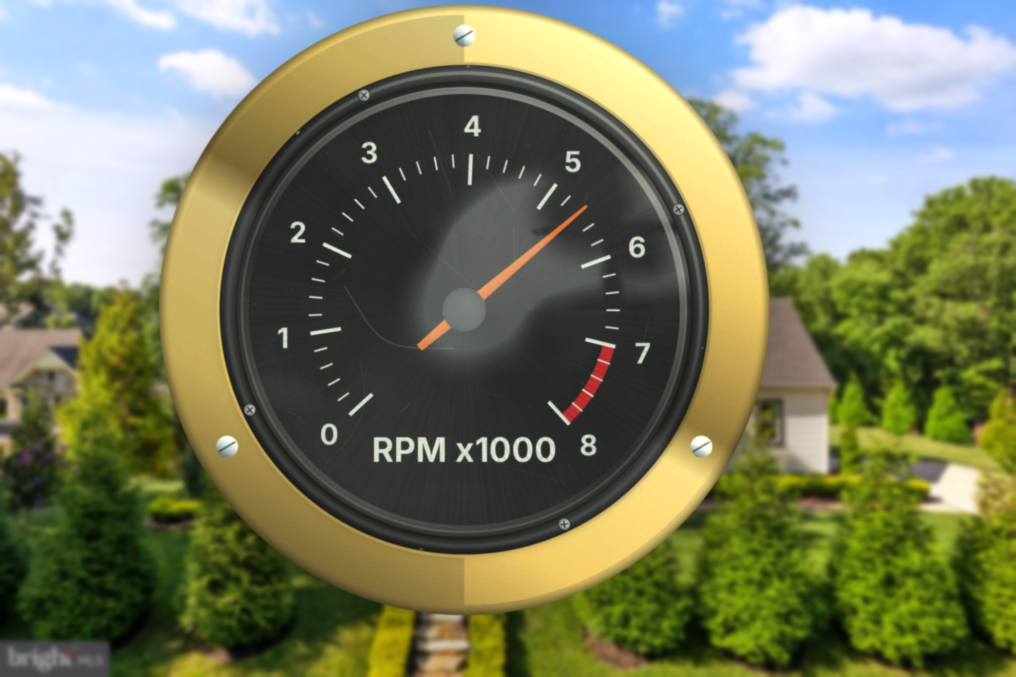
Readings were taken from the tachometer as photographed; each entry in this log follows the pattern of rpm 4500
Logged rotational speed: rpm 5400
